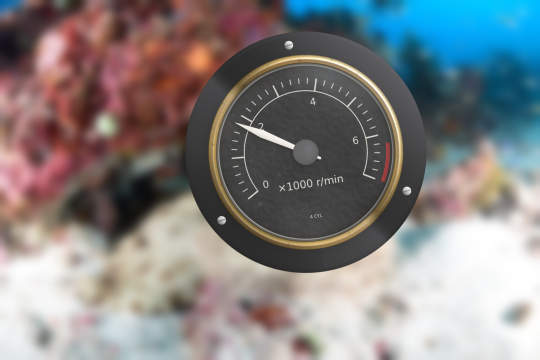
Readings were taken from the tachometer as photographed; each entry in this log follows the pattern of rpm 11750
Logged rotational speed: rpm 1800
